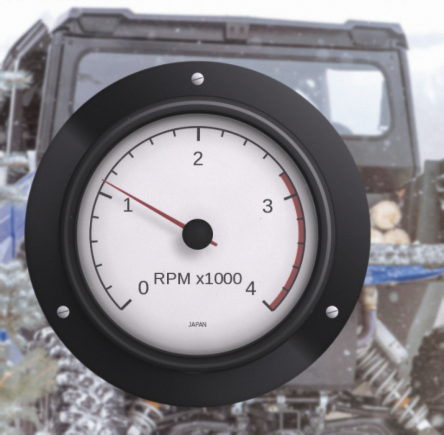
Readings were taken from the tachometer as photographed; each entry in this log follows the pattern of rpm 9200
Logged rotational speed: rpm 1100
